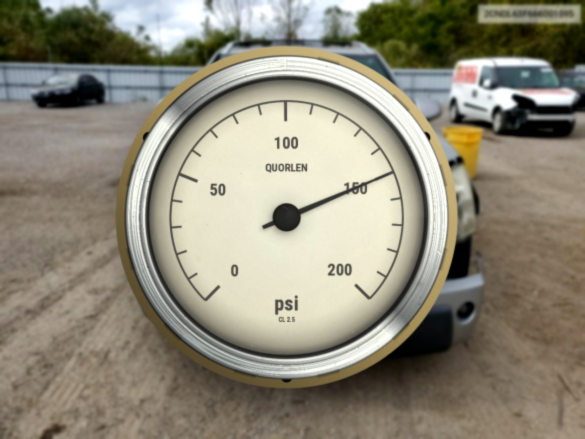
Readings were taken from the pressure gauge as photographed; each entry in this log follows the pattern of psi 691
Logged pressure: psi 150
